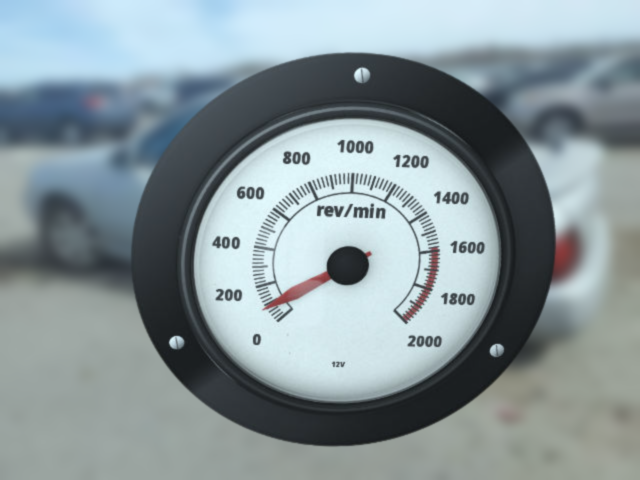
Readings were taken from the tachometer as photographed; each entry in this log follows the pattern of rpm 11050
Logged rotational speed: rpm 100
